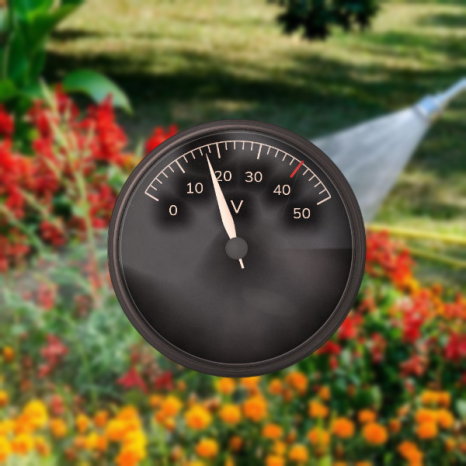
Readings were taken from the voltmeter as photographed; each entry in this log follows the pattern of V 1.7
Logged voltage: V 17
